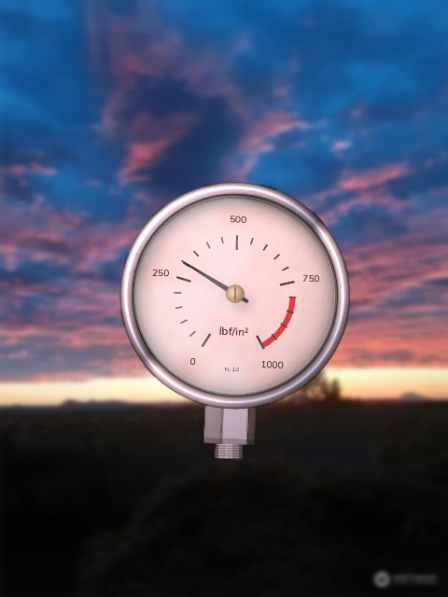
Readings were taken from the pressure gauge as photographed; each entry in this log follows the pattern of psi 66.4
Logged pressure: psi 300
